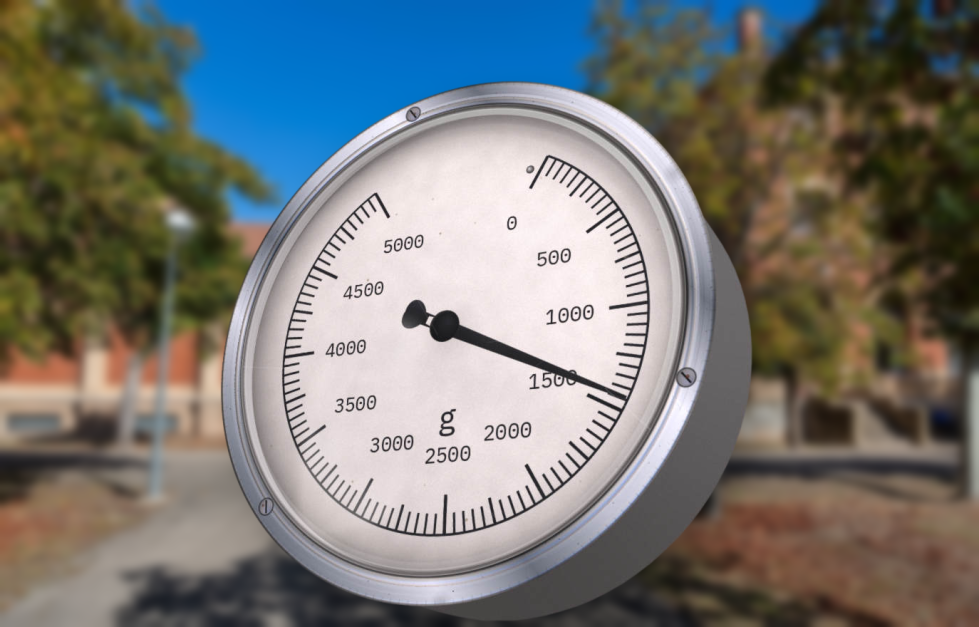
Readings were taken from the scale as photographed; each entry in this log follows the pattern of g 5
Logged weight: g 1450
